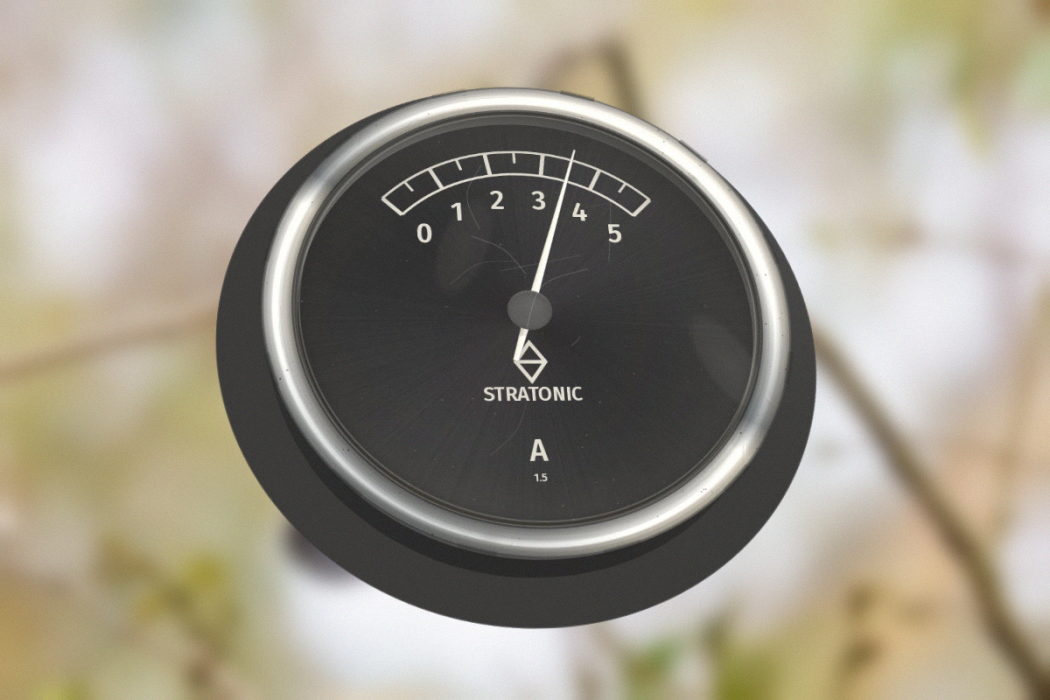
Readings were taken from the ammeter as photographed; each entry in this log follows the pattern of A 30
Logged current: A 3.5
